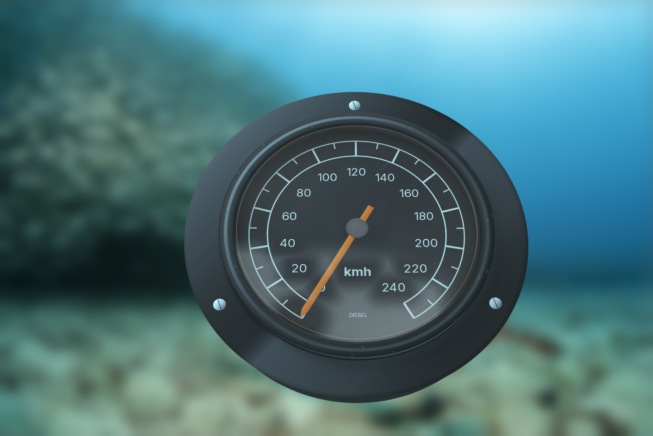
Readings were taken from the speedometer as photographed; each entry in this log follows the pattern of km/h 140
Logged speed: km/h 0
